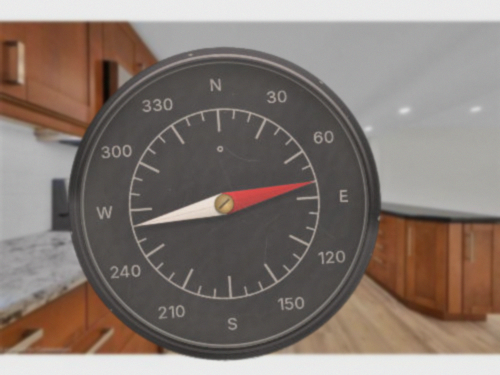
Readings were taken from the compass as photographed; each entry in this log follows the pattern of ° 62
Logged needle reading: ° 80
